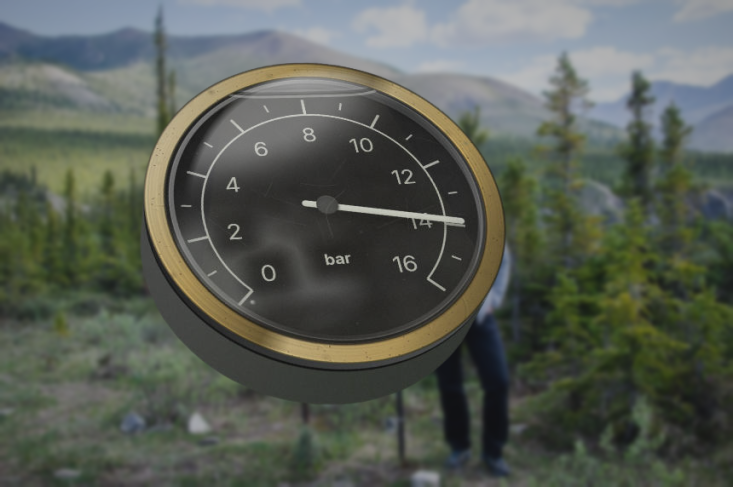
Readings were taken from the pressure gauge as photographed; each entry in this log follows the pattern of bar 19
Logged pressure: bar 14
